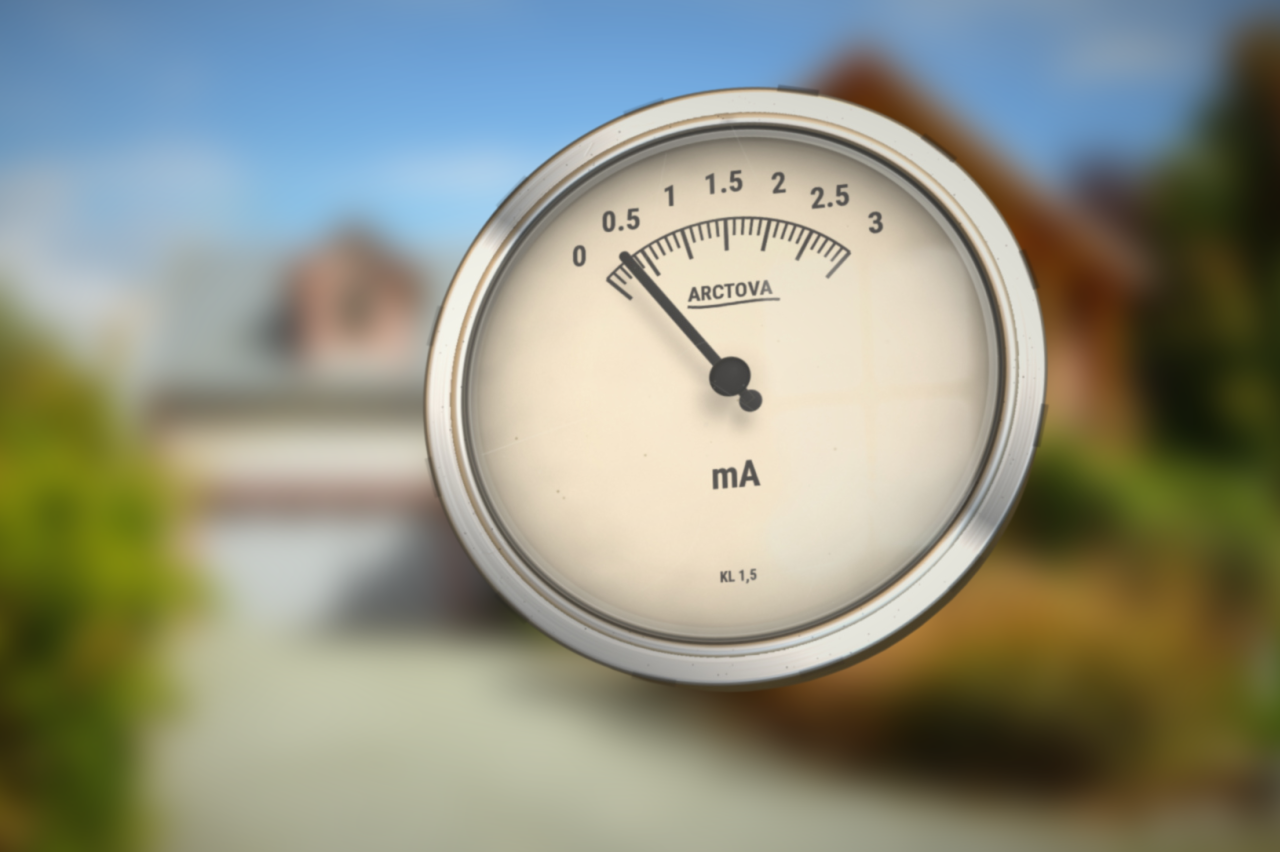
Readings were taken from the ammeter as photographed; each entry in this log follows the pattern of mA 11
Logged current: mA 0.3
